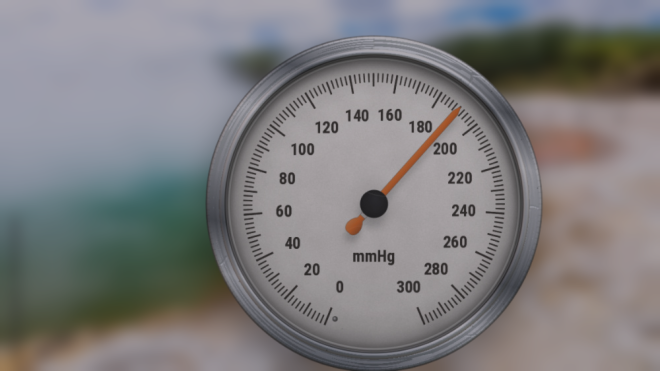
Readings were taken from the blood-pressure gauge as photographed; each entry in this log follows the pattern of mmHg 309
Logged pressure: mmHg 190
